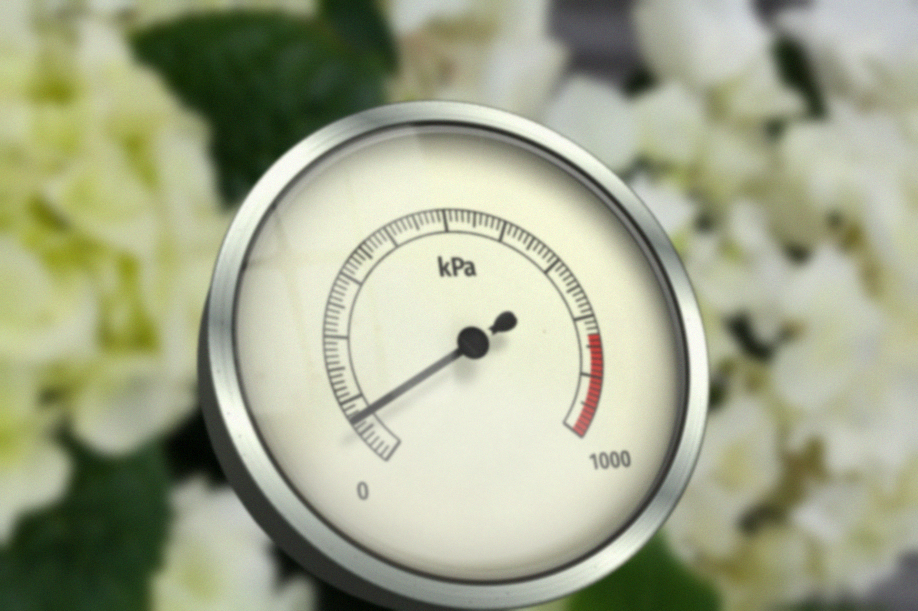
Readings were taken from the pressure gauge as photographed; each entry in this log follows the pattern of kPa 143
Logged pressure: kPa 70
